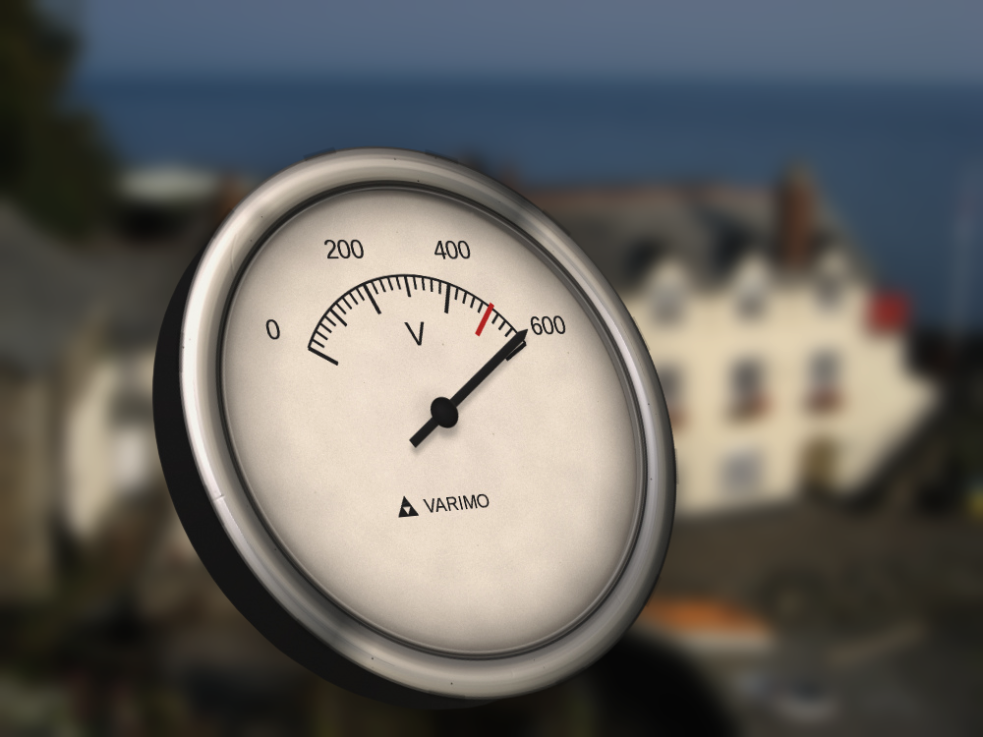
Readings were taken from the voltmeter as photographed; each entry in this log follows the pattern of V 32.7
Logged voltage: V 580
